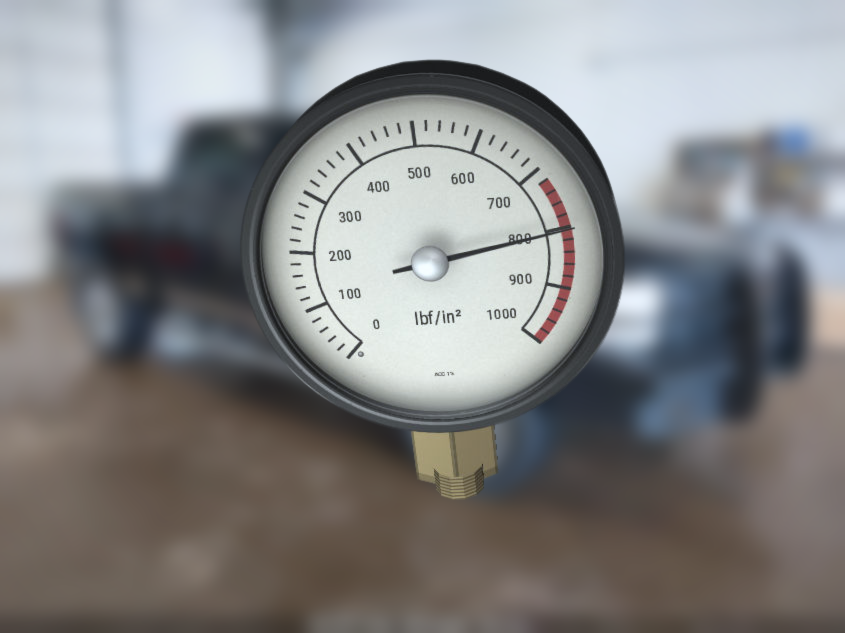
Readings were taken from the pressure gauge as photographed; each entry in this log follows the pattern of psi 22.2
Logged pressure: psi 800
